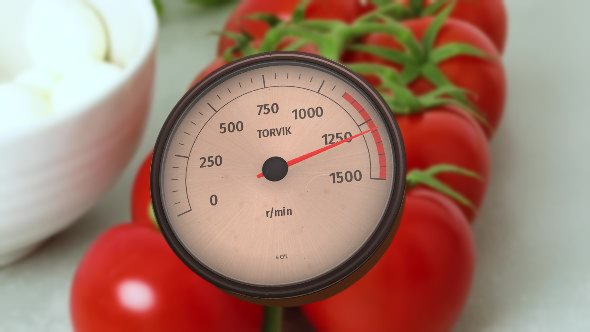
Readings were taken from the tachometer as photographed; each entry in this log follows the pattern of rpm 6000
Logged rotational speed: rpm 1300
